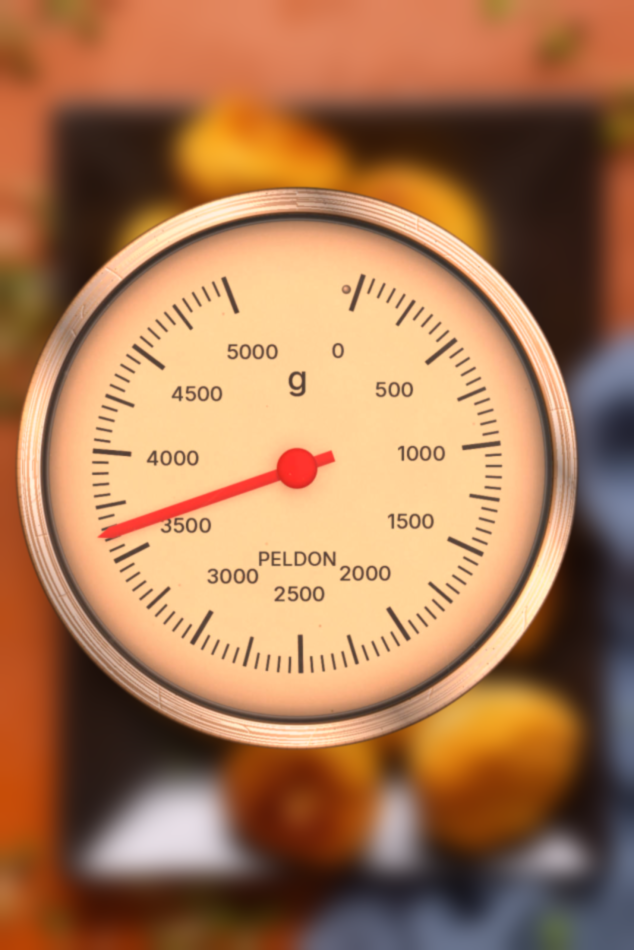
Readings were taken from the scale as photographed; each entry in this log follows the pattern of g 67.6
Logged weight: g 3625
